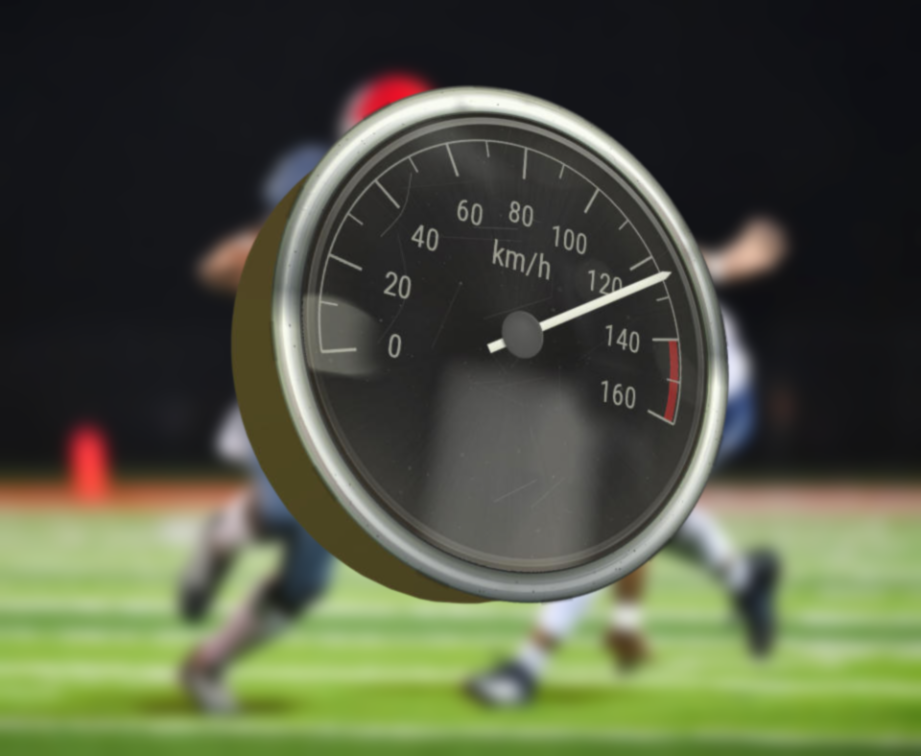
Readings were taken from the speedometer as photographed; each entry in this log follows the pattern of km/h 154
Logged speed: km/h 125
